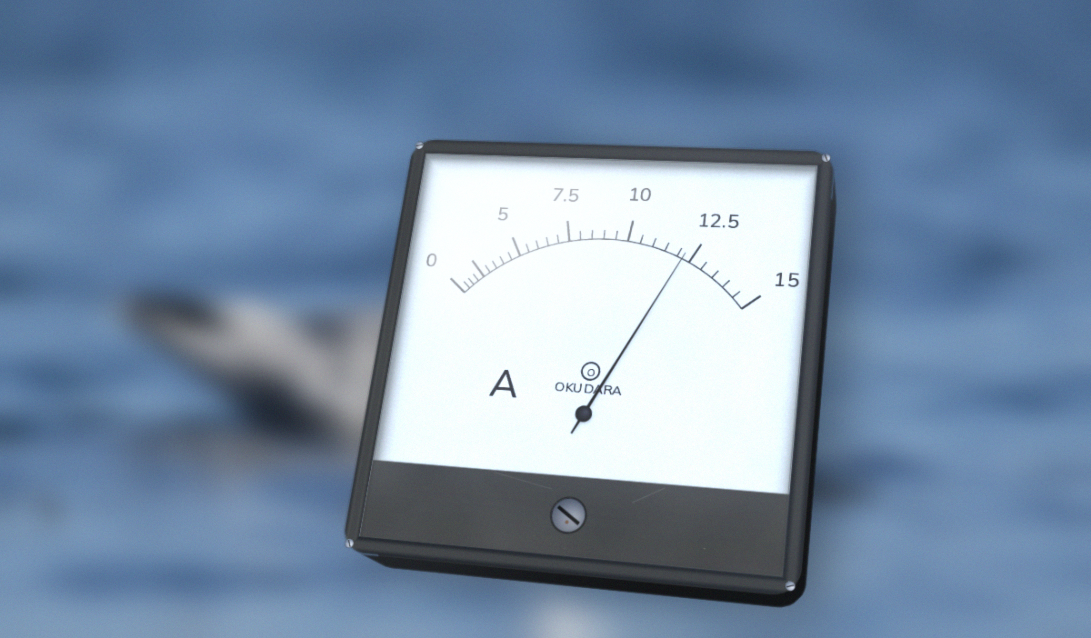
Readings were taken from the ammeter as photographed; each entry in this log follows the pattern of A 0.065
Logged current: A 12.25
